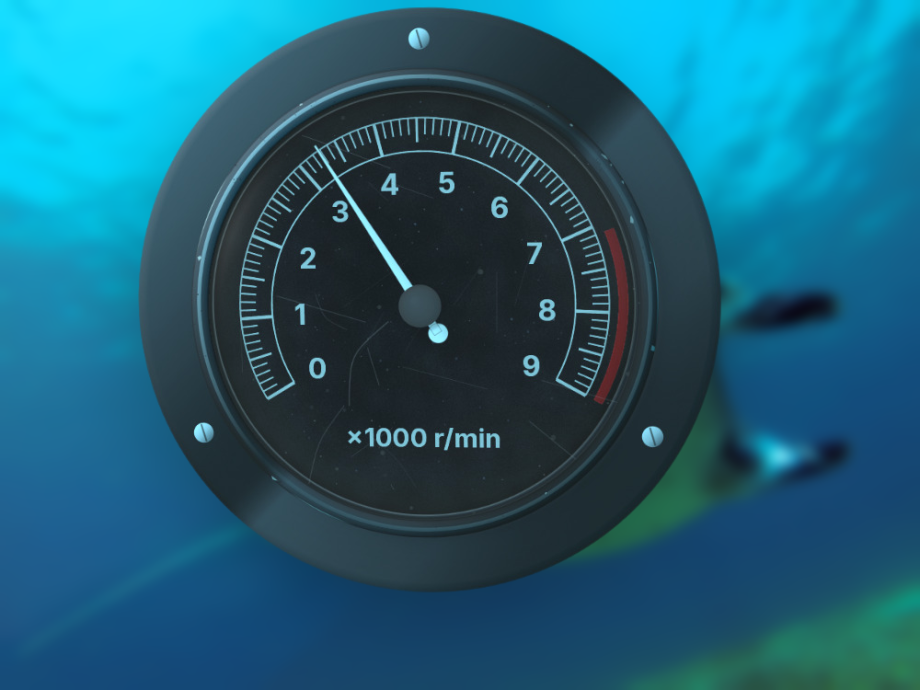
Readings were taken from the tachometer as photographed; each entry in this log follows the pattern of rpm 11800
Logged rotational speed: rpm 3300
